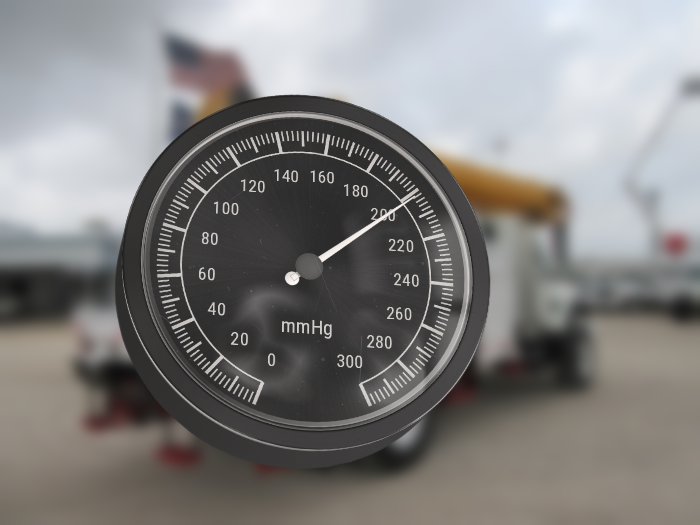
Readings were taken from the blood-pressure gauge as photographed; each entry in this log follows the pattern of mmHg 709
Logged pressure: mmHg 202
